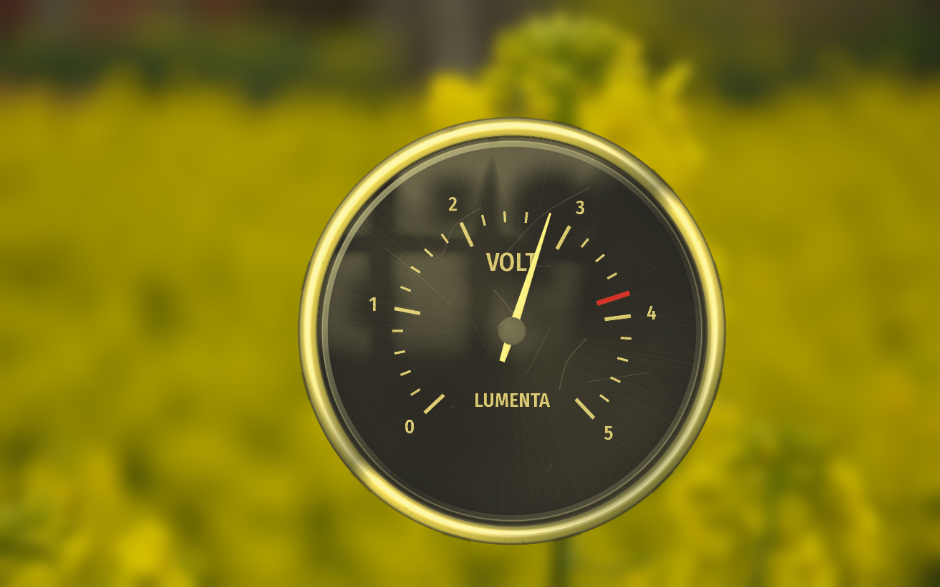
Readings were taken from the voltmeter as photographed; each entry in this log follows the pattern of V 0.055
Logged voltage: V 2.8
